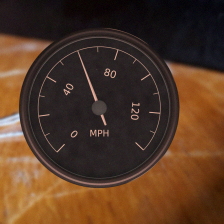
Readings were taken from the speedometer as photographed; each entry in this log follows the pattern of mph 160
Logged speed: mph 60
